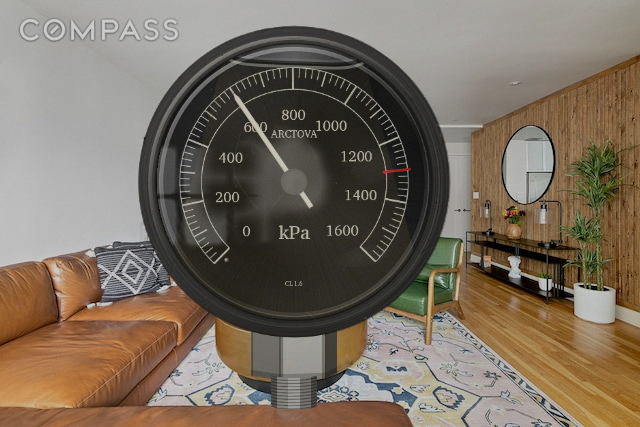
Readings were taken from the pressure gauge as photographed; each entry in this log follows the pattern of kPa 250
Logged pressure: kPa 600
